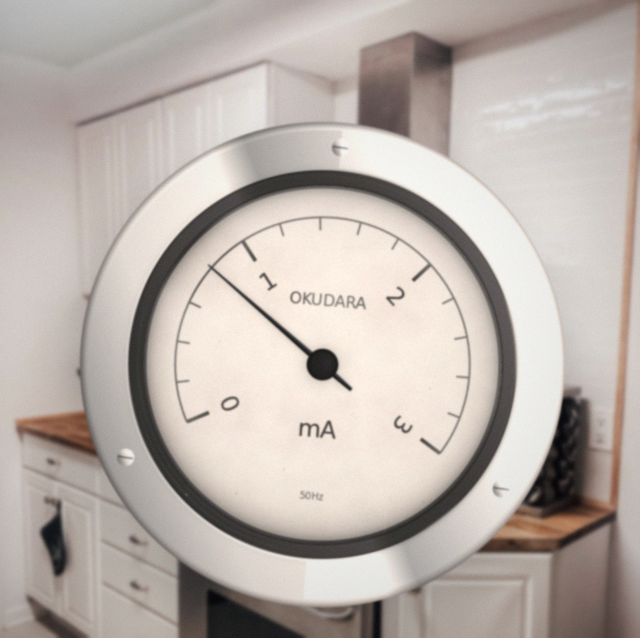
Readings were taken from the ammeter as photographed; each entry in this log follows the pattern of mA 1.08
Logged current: mA 0.8
